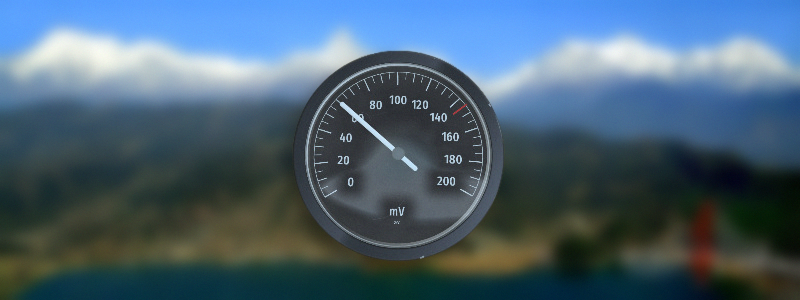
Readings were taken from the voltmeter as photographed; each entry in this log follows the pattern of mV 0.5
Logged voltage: mV 60
